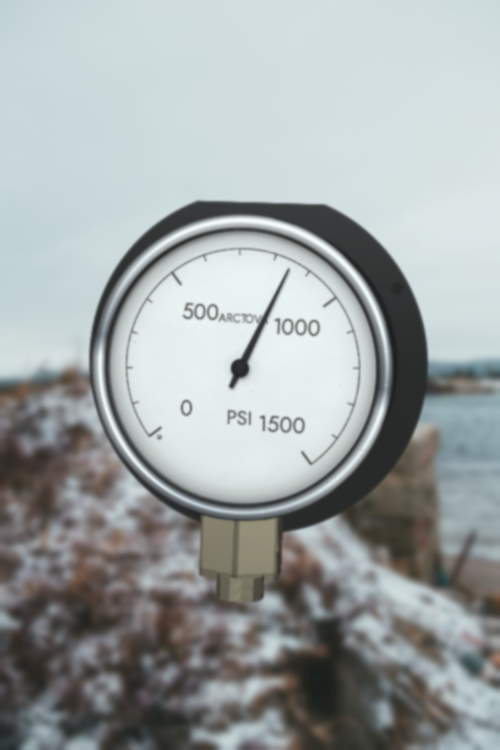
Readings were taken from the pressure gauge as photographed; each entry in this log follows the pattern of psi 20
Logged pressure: psi 850
